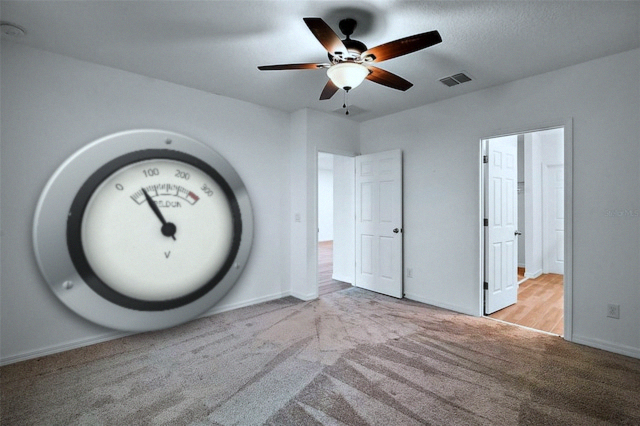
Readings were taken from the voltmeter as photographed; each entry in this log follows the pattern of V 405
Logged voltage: V 50
